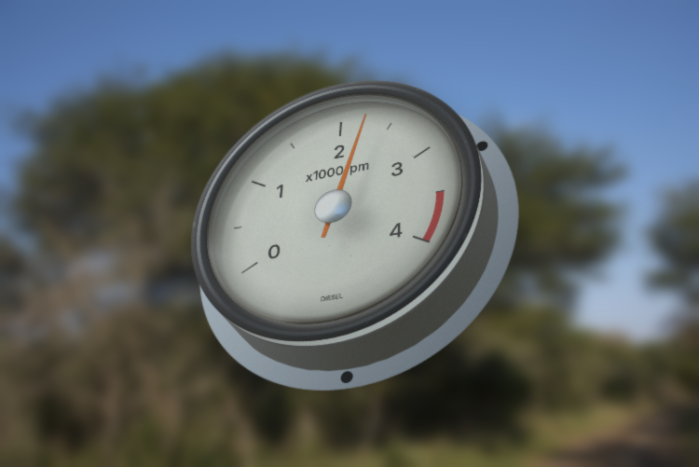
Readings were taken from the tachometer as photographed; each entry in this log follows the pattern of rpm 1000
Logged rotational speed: rpm 2250
